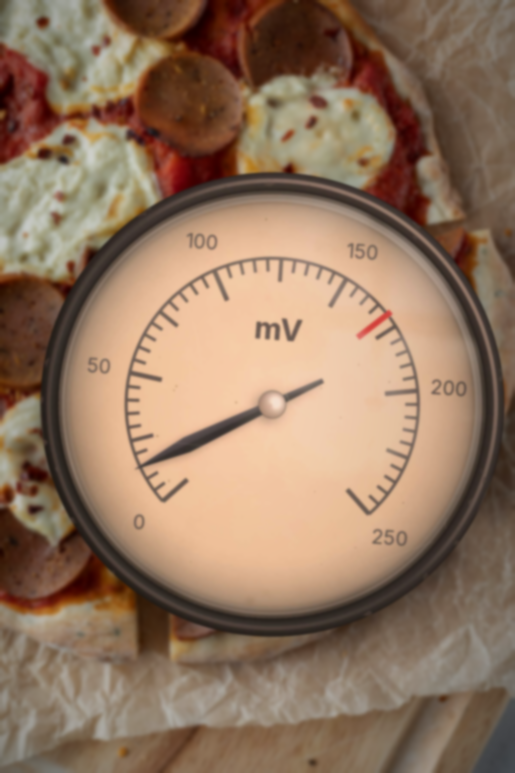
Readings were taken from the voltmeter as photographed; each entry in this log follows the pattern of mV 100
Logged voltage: mV 15
